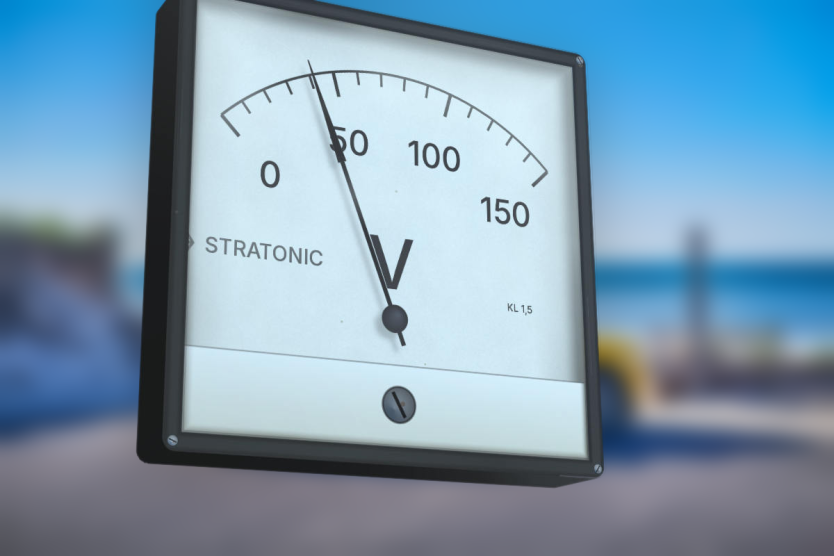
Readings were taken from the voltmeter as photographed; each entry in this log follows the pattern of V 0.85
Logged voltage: V 40
